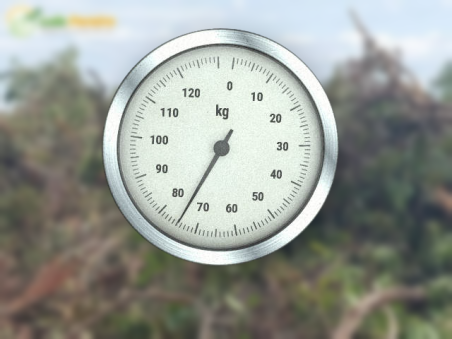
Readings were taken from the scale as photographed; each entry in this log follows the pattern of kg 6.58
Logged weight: kg 75
